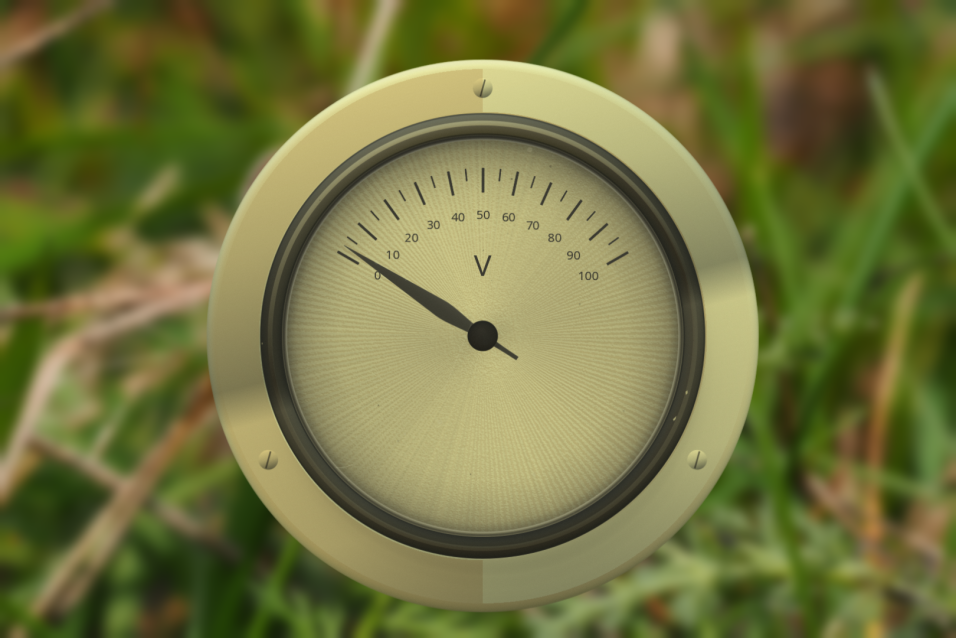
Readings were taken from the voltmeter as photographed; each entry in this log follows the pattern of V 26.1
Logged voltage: V 2.5
